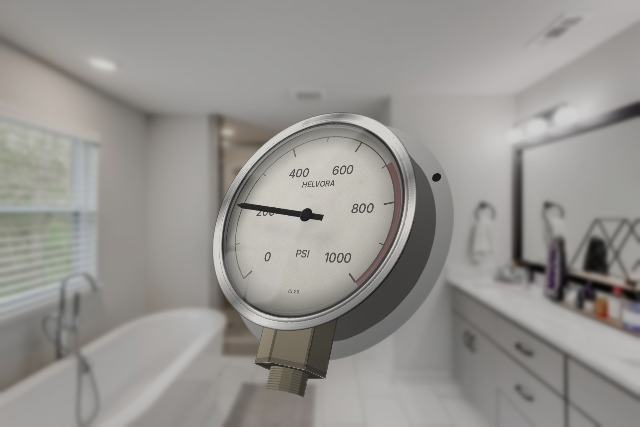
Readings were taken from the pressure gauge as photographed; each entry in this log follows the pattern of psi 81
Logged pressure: psi 200
